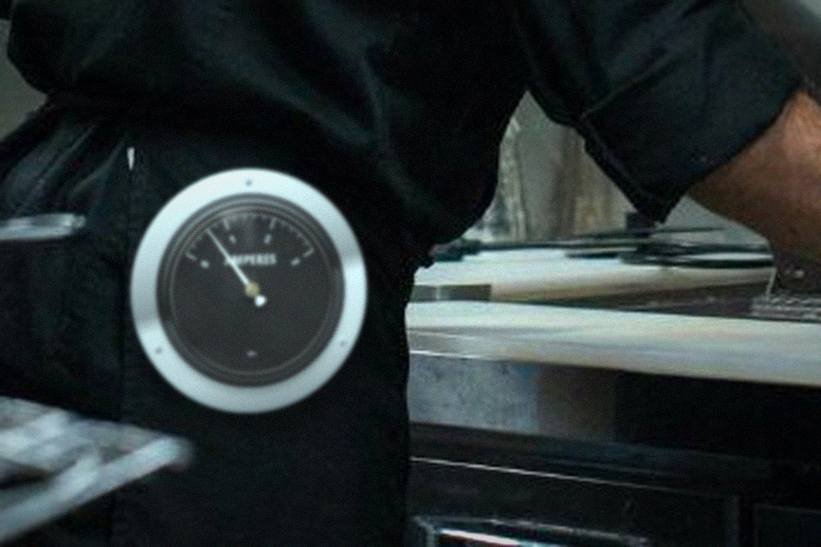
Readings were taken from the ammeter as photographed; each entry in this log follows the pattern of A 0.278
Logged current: A 0.6
